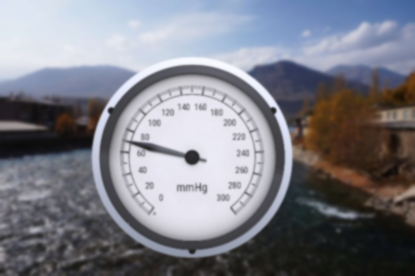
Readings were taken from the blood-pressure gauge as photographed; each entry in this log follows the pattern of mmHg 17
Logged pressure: mmHg 70
